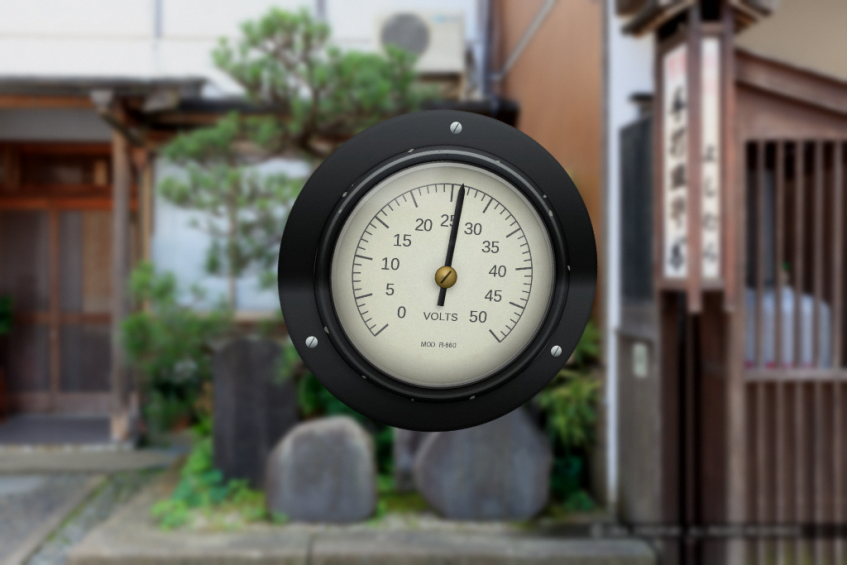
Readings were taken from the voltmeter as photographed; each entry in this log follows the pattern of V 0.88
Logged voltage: V 26
